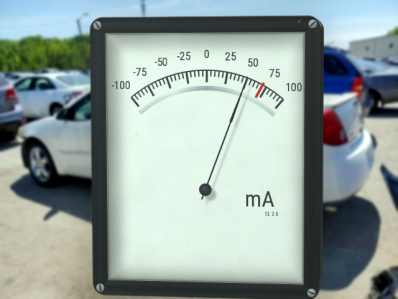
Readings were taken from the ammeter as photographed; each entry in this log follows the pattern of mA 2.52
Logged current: mA 50
